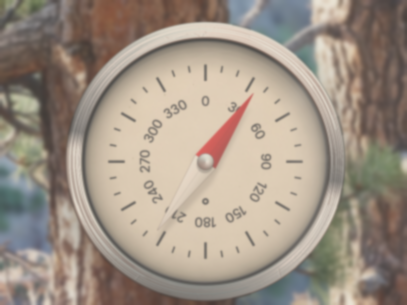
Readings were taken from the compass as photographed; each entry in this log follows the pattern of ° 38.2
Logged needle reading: ° 35
